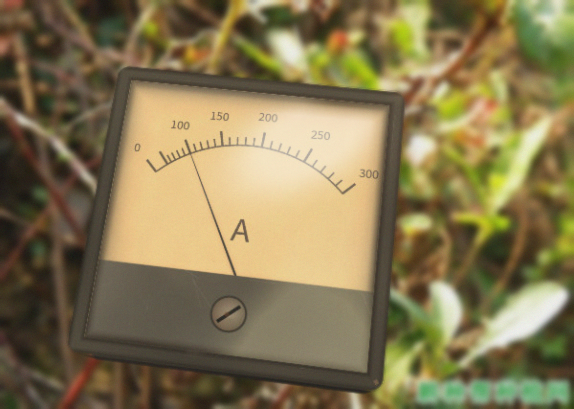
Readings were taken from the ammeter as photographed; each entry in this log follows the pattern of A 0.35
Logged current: A 100
